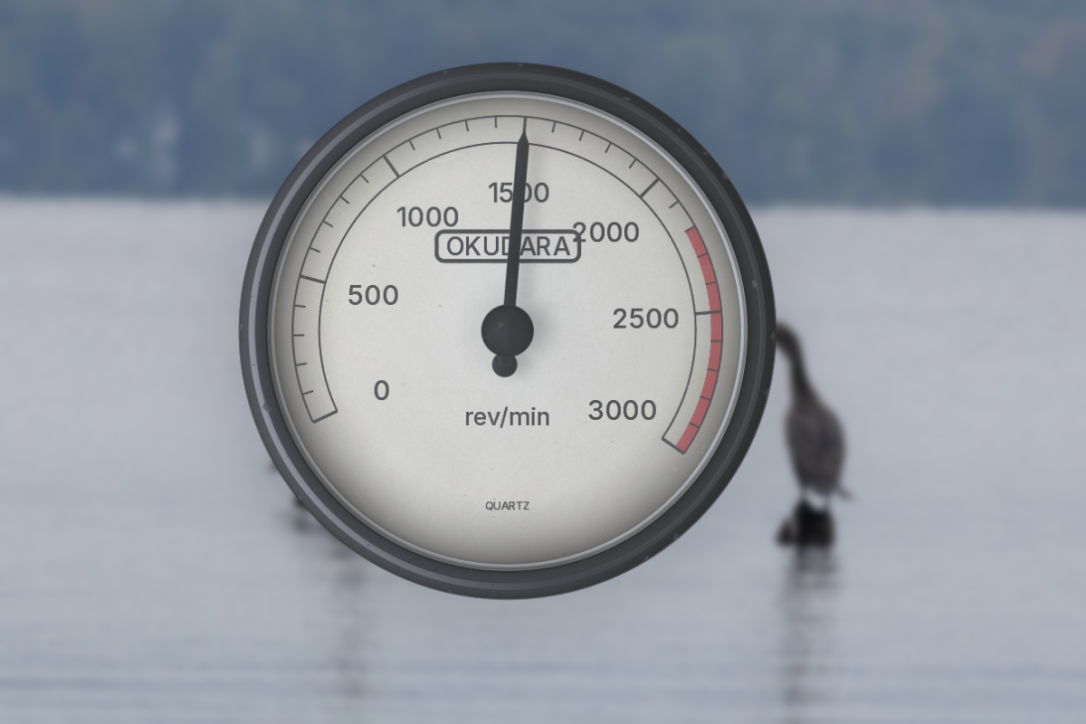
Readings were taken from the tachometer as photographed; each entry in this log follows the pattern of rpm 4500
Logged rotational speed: rpm 1500
